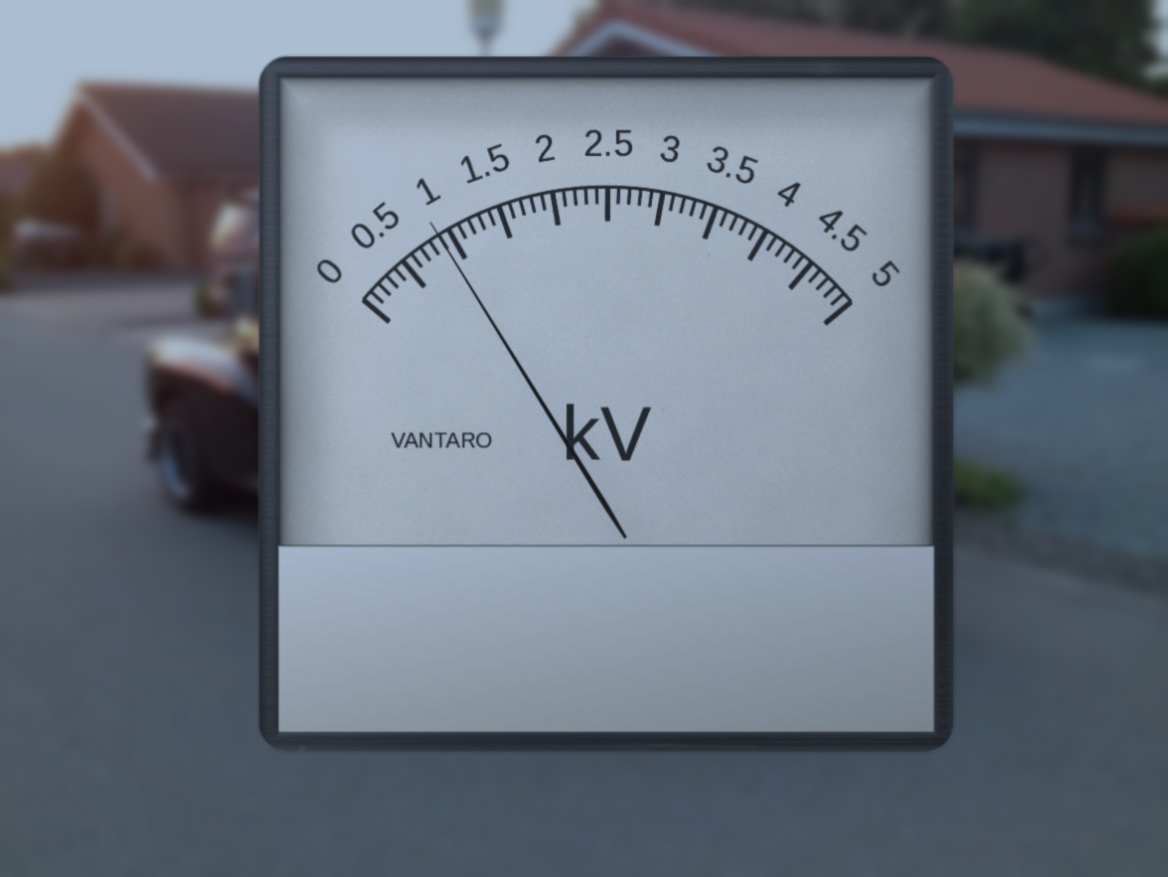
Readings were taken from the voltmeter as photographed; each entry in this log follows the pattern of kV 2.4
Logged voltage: kV 0.9
